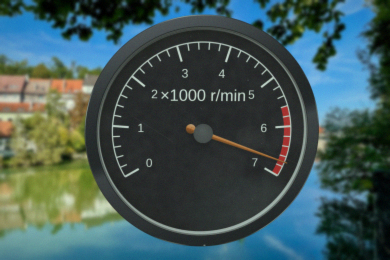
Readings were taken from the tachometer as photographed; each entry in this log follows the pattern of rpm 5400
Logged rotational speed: rpm 6700
